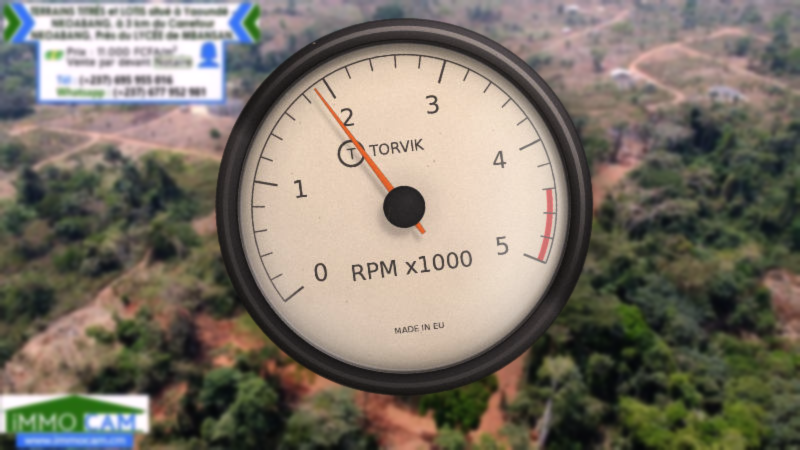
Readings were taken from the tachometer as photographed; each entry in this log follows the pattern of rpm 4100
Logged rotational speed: rpm 1900
